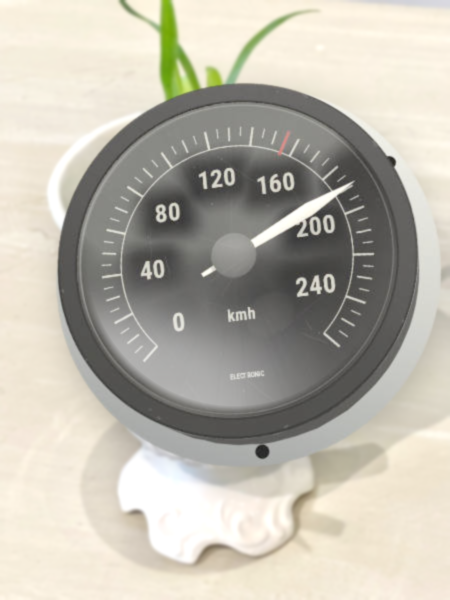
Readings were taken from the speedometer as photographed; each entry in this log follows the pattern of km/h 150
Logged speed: km/h 190
